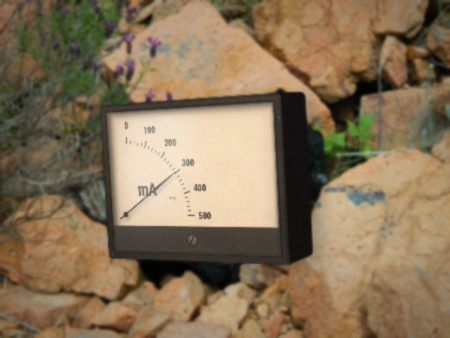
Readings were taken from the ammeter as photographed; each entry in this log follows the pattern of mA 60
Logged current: mA 300
